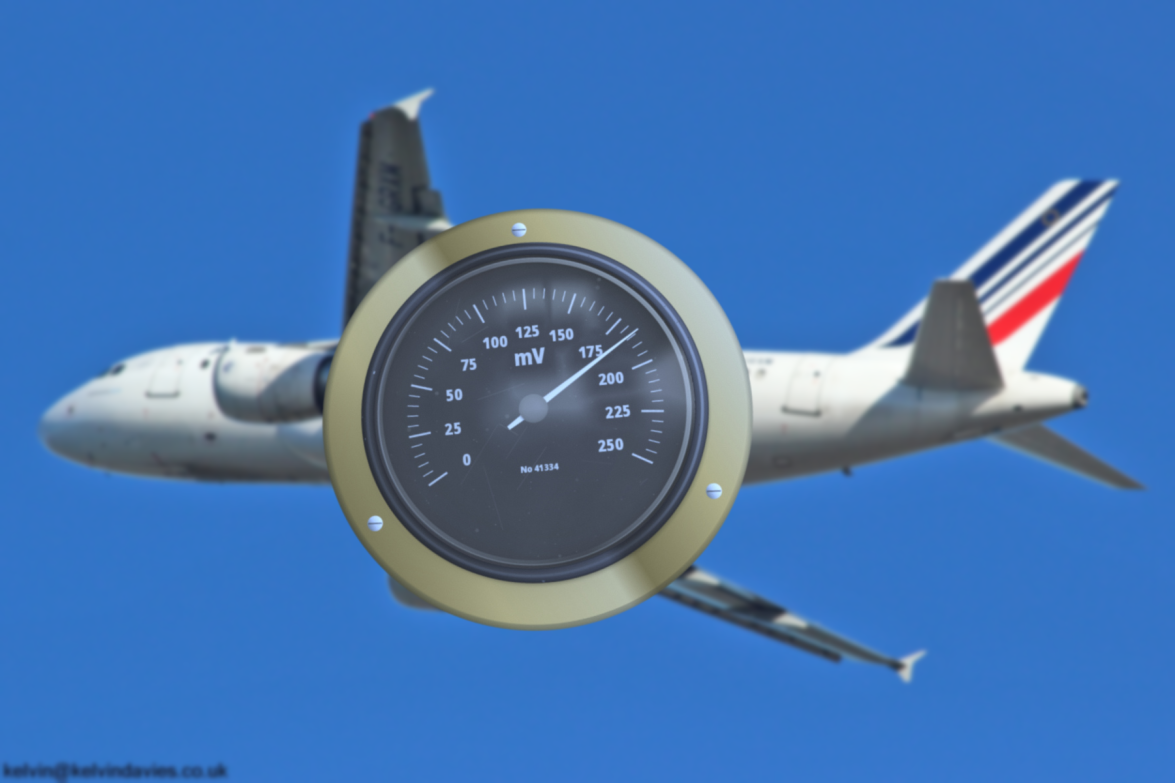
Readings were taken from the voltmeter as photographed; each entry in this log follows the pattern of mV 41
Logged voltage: mV 185
